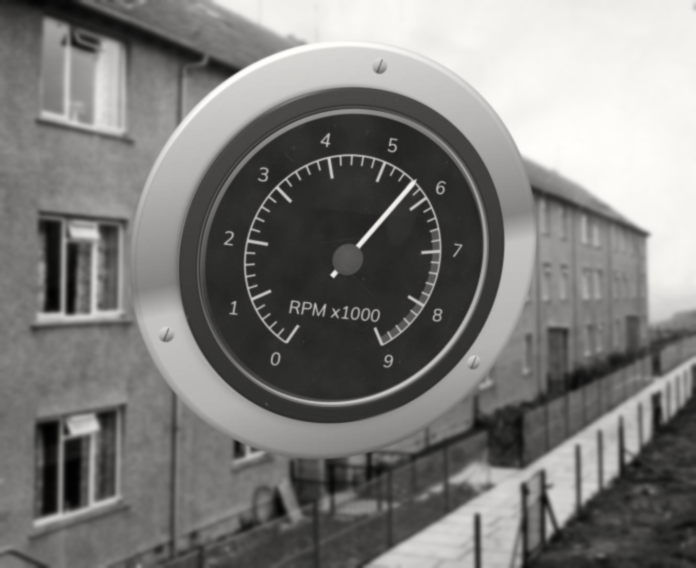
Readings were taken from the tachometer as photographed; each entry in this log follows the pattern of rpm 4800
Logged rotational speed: rpm 5600
